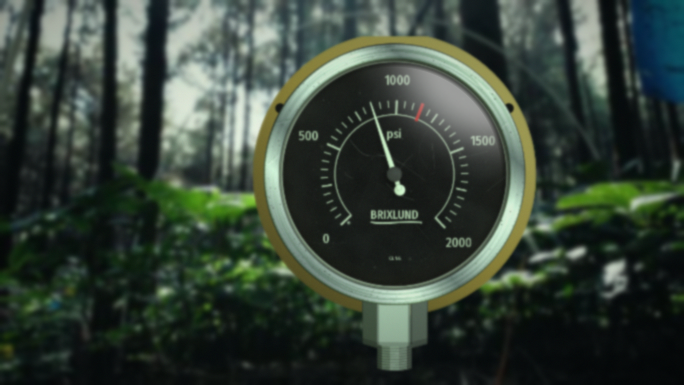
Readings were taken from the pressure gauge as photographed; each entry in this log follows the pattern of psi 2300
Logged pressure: psi 850
